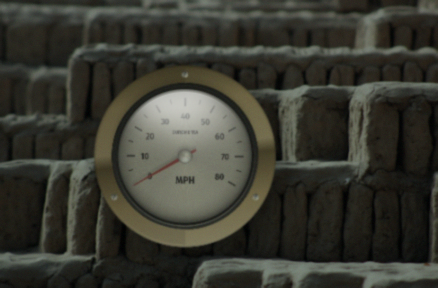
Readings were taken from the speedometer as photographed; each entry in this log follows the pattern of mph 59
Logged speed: mph 0
